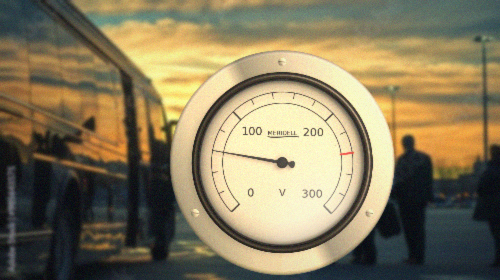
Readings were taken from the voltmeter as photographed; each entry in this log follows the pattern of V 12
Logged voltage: V 60
